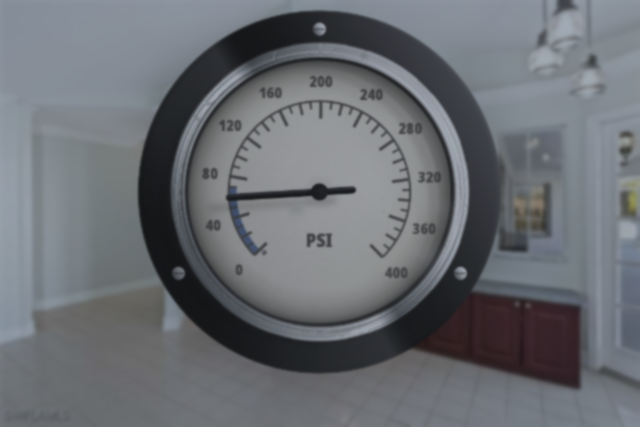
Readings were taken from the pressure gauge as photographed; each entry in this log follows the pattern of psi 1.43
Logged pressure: psi 60
